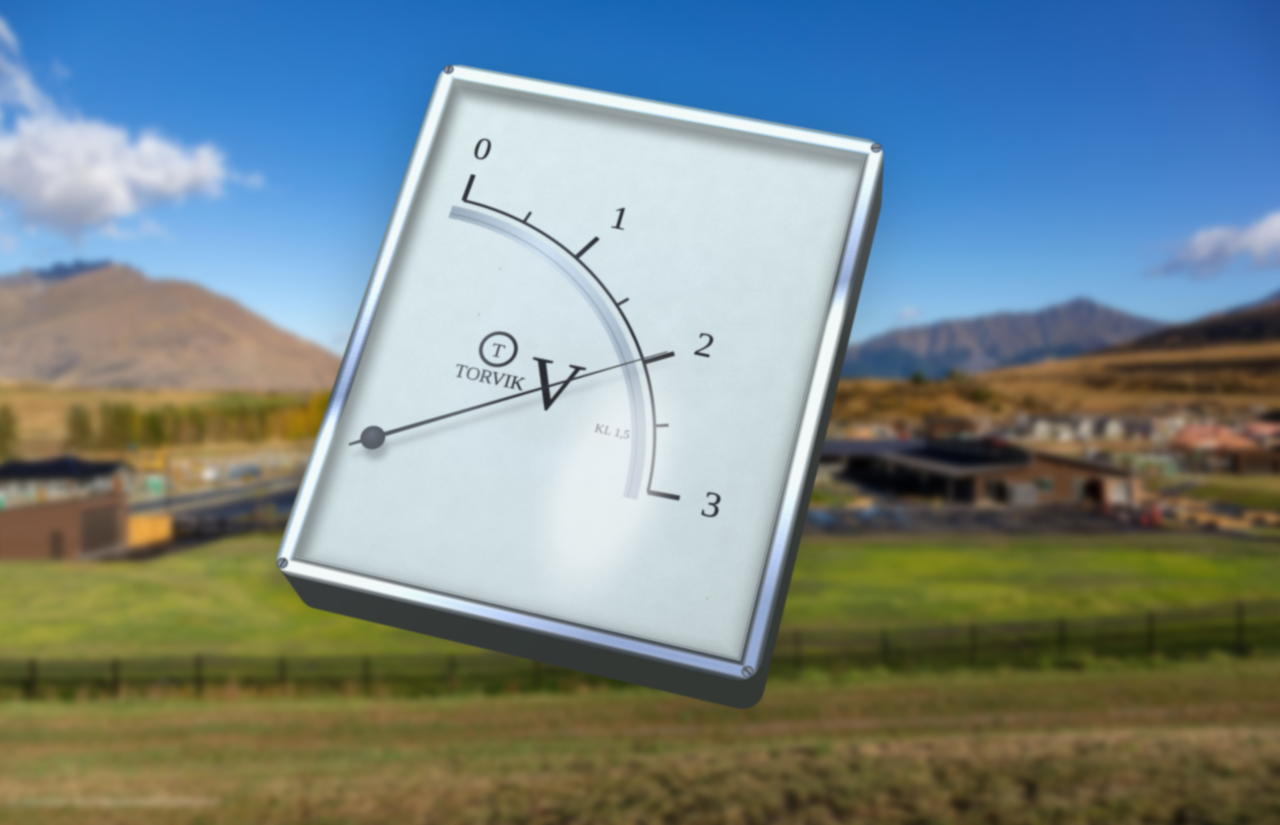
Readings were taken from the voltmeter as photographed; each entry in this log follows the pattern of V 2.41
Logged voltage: V 2
